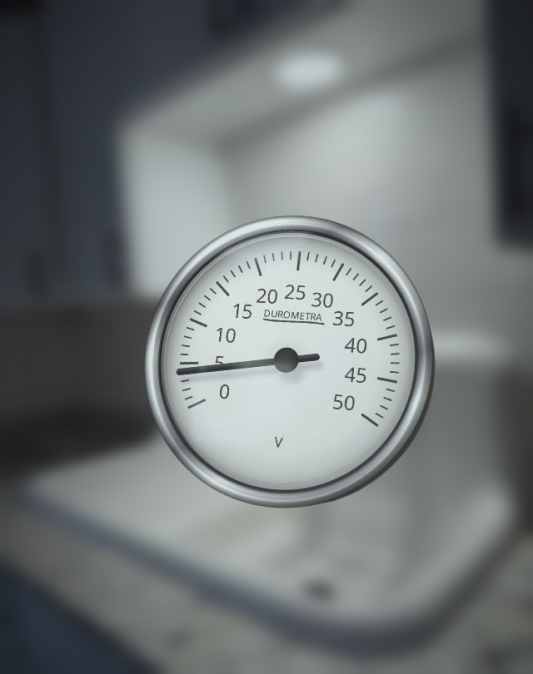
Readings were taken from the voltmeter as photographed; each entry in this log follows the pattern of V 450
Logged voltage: V 4
